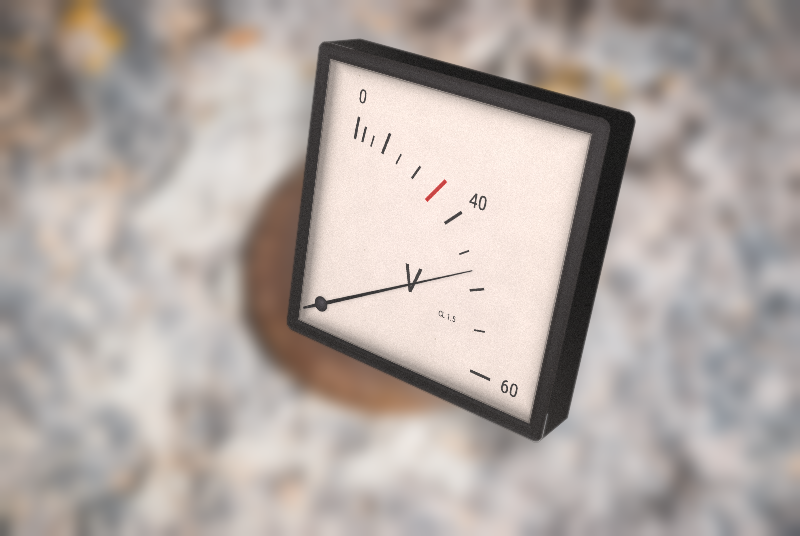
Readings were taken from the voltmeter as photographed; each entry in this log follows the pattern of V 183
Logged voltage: V 47.5
